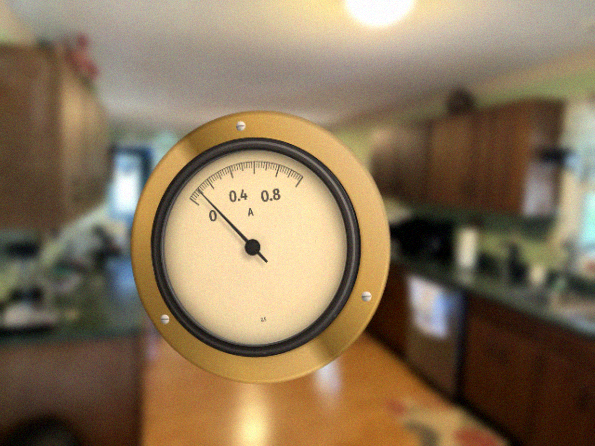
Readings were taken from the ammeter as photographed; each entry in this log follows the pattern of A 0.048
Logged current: A 0.1
